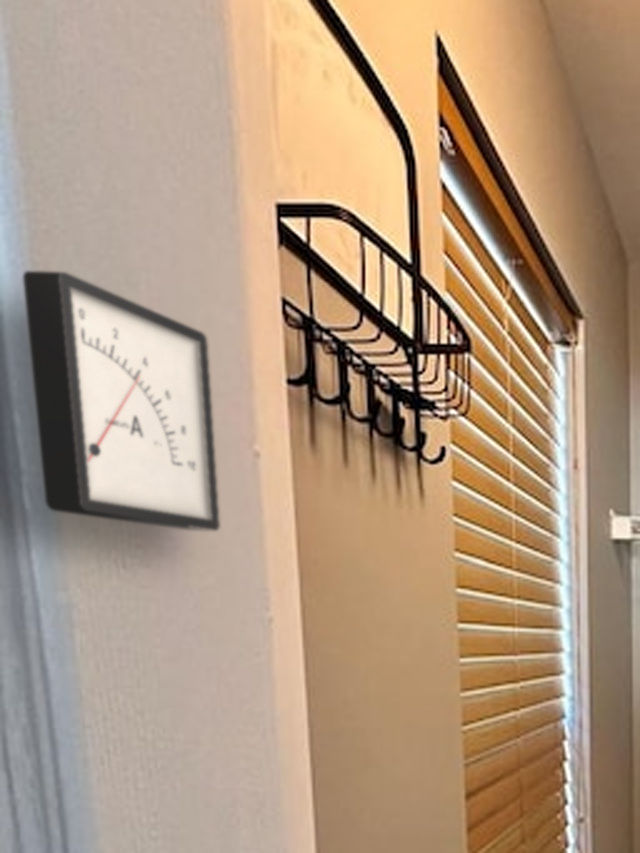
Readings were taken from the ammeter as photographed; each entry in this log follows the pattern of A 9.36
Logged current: A 4
